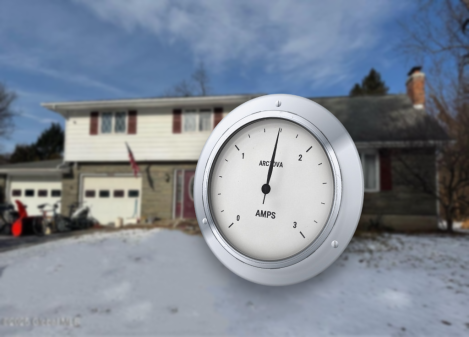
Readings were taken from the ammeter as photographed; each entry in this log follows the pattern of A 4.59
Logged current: A 1.6
